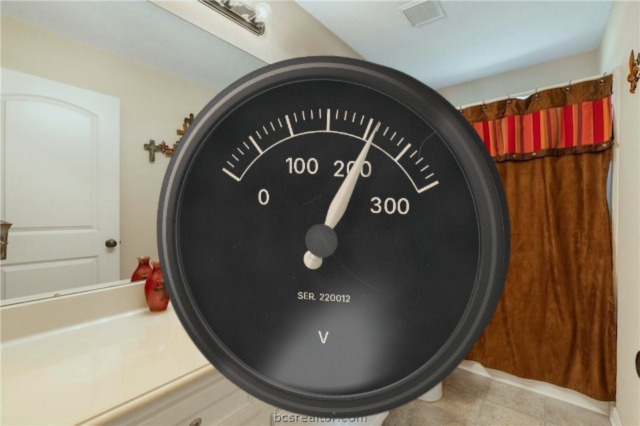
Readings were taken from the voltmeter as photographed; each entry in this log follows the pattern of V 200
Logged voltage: V 210
